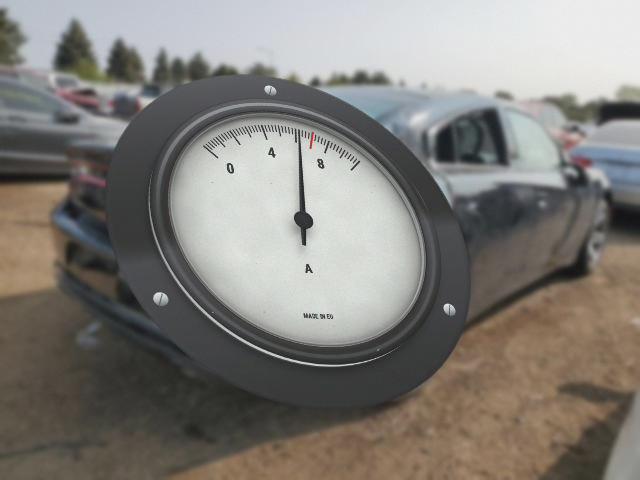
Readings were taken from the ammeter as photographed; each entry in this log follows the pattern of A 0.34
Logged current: A 6
